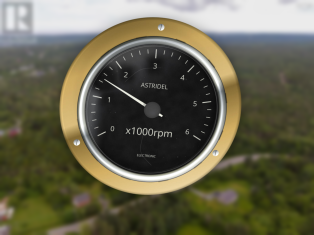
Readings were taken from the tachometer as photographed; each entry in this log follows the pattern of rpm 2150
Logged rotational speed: rpm 1500
